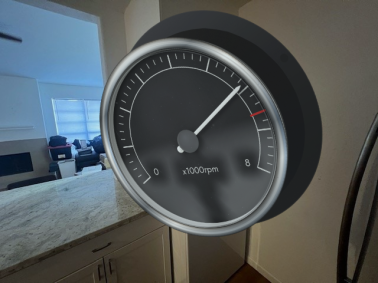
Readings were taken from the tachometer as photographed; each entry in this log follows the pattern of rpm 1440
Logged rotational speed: rpm 5900
